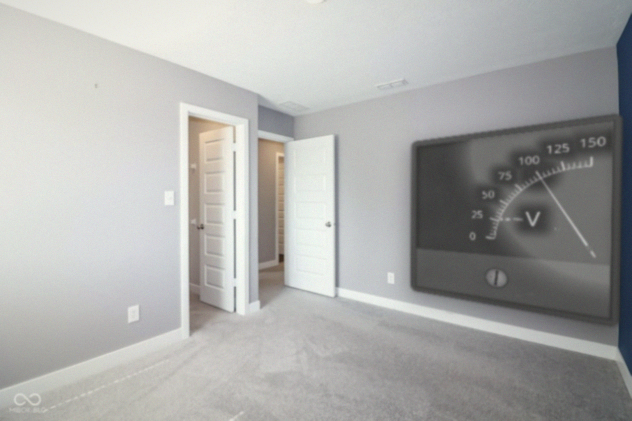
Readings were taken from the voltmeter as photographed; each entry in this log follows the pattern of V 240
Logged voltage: V 100
